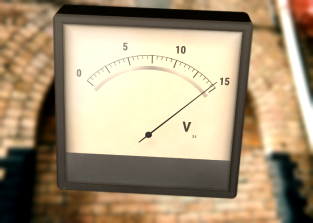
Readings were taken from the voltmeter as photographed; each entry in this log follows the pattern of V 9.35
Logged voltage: V 14.5
